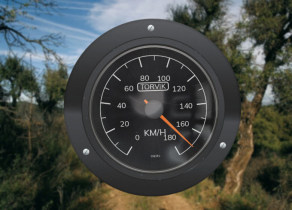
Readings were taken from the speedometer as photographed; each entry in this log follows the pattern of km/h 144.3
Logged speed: km/h 170
